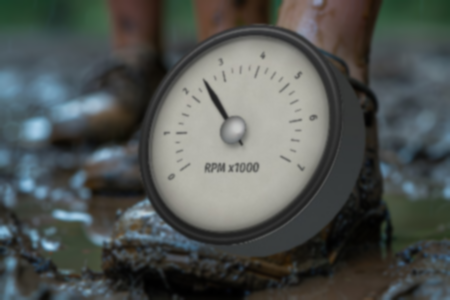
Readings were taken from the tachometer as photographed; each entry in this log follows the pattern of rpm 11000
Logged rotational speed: rpm 2500
